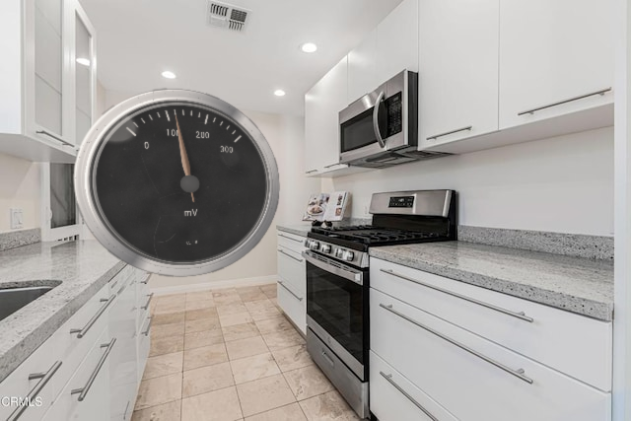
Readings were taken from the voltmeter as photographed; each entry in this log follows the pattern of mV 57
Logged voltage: mV 120
